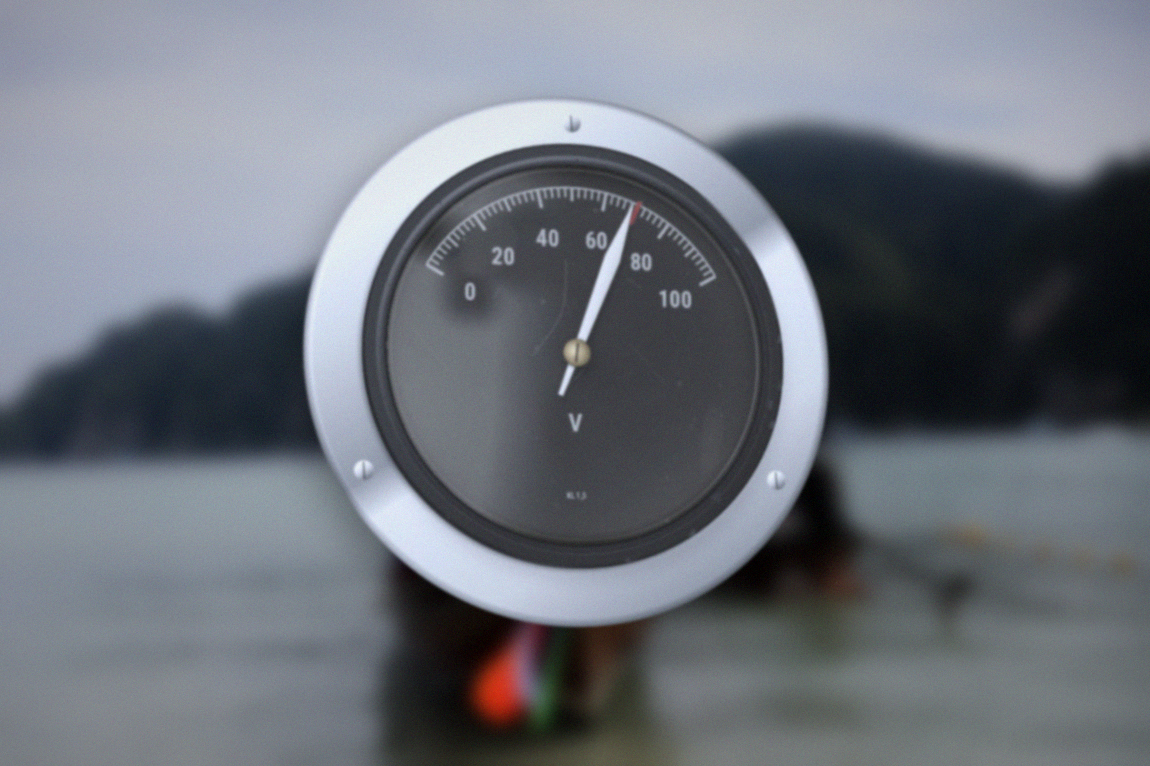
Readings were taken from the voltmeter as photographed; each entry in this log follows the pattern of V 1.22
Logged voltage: V 68
